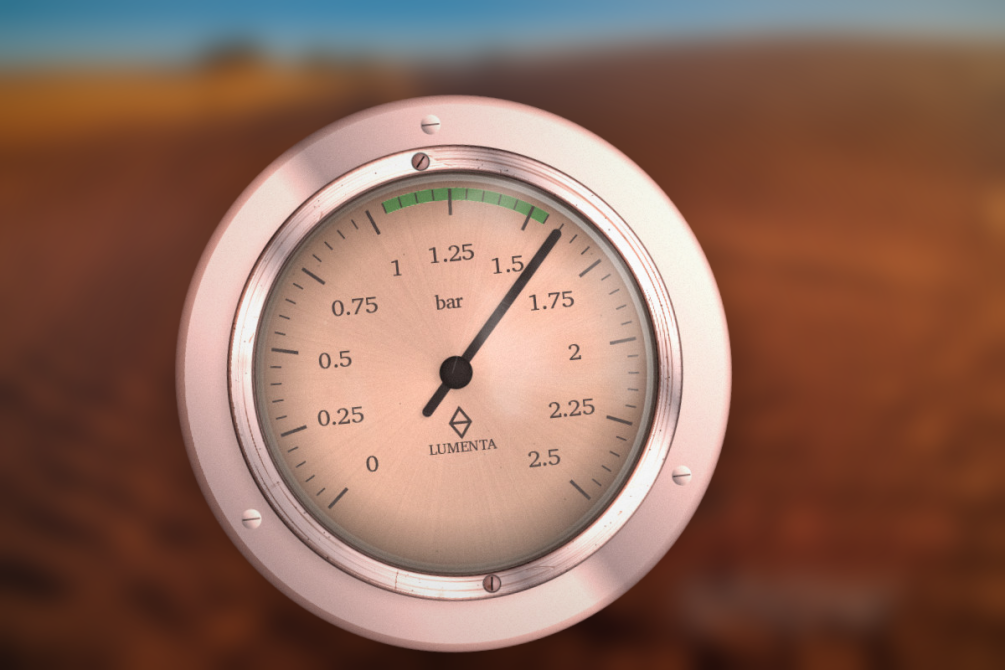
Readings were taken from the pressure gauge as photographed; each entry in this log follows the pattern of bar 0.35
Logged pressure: bar 1.6
